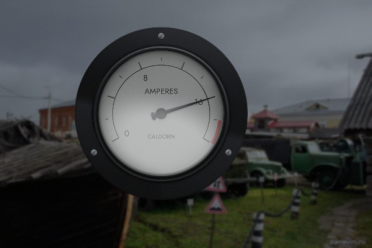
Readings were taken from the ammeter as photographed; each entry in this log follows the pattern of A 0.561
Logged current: A 16
